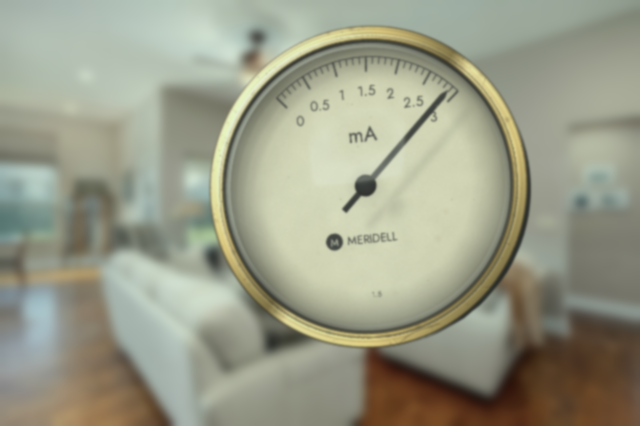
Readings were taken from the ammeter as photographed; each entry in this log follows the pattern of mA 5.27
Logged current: mA 2.9
